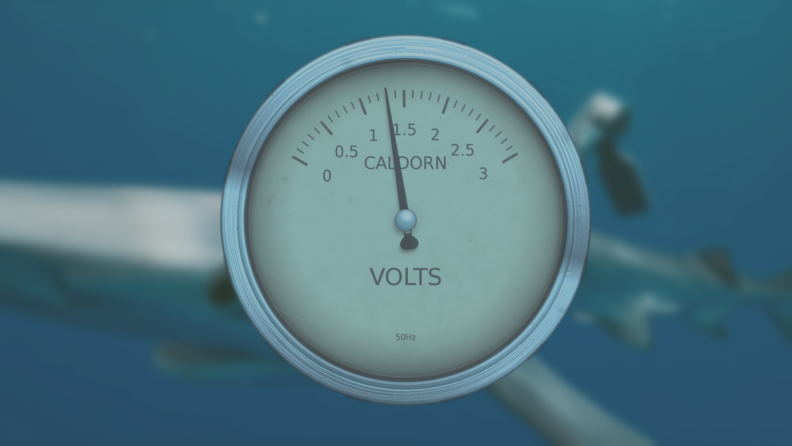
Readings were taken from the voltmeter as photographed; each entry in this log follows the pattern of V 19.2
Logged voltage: V 1.3
